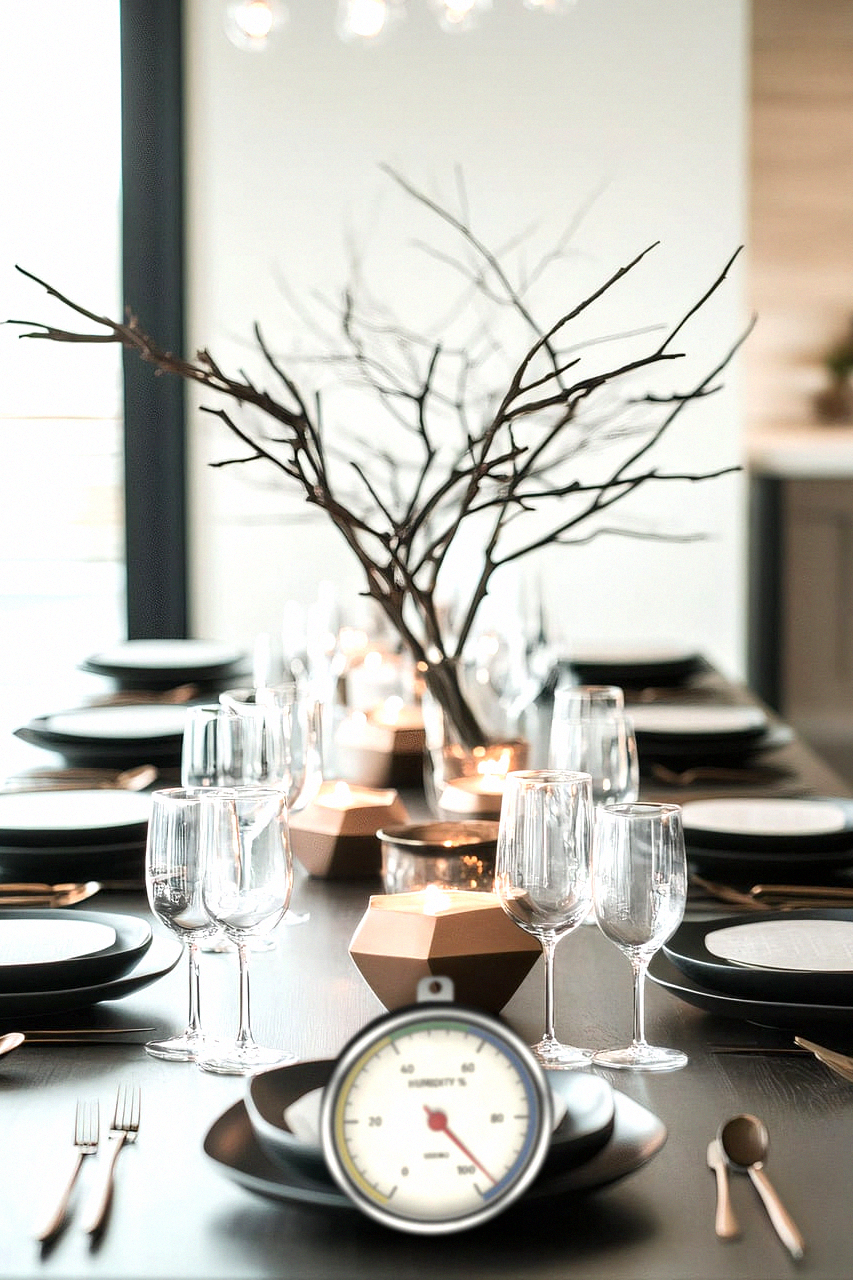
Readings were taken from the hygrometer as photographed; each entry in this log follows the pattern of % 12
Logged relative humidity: % 96
